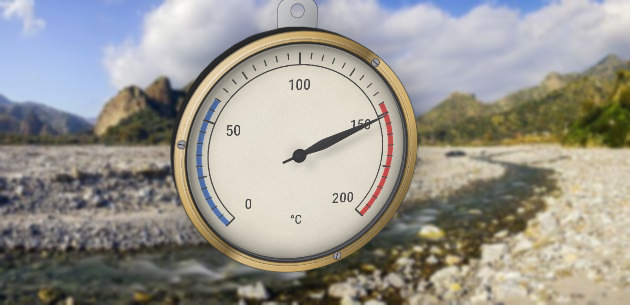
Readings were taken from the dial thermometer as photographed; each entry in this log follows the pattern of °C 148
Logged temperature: °C 150
